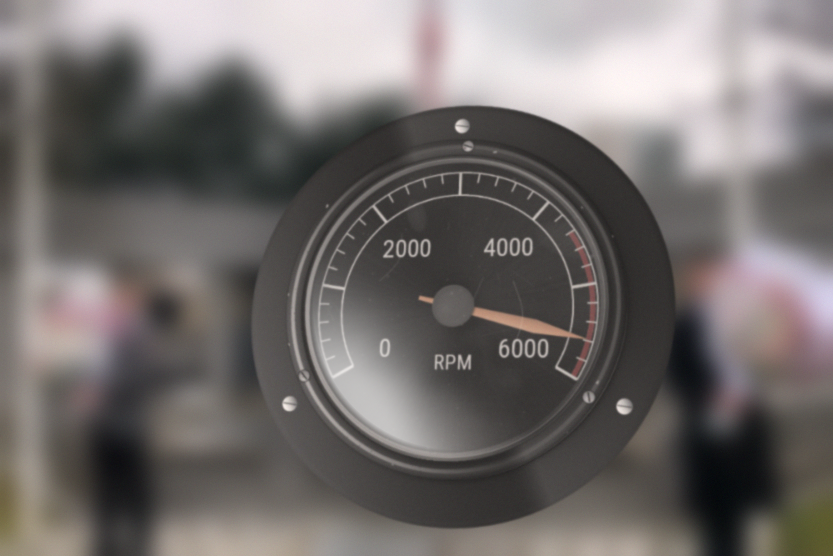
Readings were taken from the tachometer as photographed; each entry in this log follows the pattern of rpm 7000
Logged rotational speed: rpm 5600
